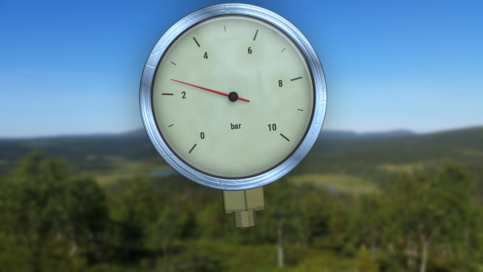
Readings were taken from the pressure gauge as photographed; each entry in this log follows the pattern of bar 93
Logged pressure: bar 2.5
